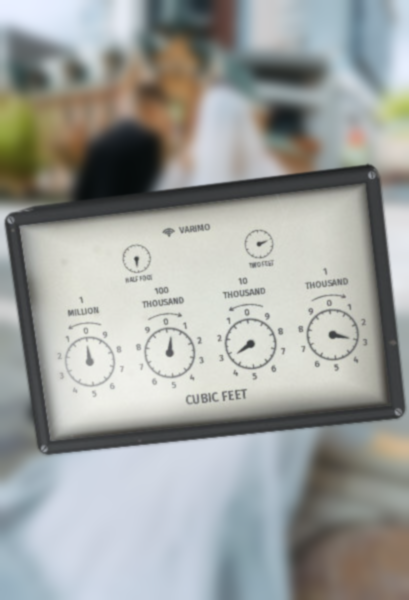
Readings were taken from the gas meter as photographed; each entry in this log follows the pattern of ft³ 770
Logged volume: ft³ 3300
